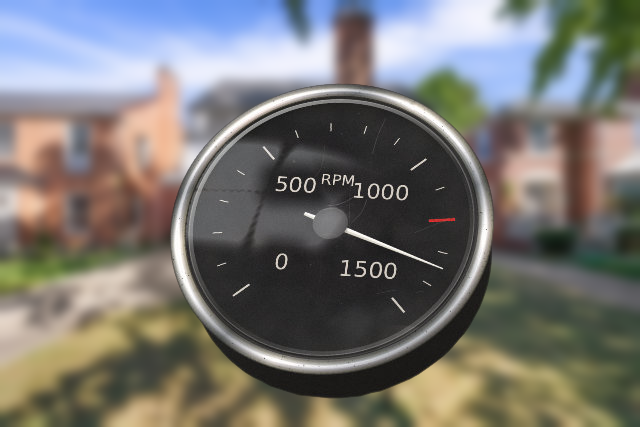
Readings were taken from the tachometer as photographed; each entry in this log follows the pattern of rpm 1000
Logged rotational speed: rpm 1350
